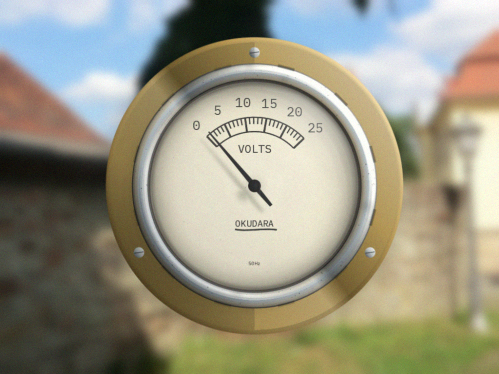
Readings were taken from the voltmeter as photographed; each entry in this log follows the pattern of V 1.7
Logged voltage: V 1
